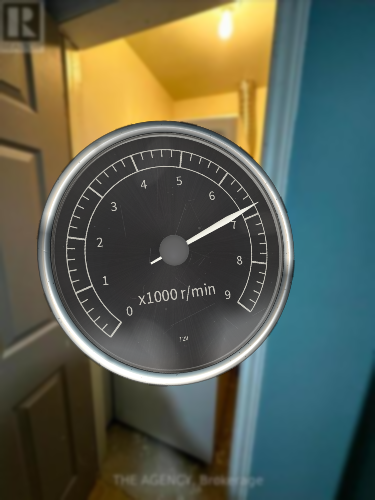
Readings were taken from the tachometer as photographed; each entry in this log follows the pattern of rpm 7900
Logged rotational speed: rpm 6800
